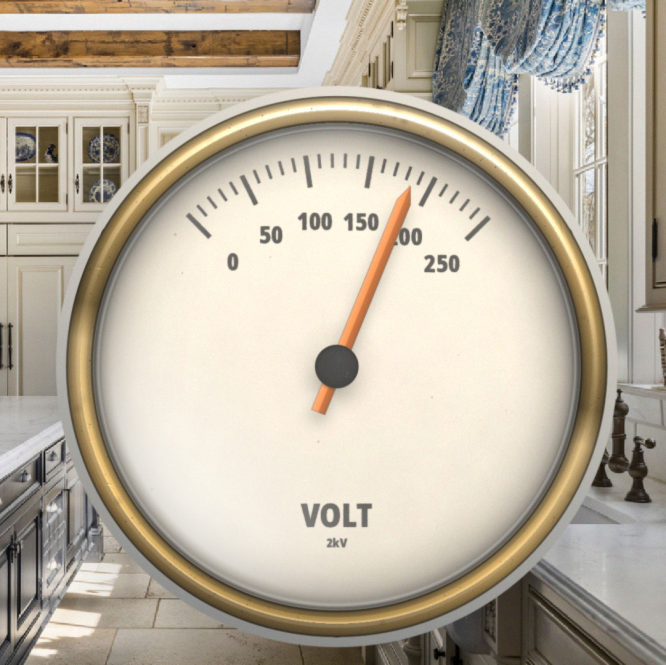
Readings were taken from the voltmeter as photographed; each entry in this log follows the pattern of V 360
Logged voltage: V 185
